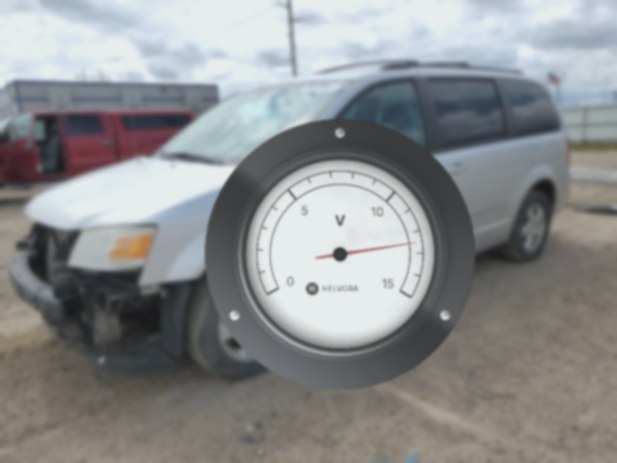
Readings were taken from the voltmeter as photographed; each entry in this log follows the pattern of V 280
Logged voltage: V 12.5
